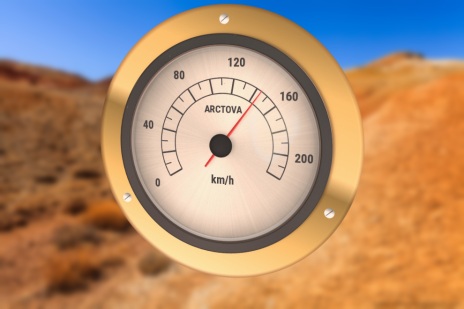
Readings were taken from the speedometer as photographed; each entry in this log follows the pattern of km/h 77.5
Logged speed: km/h 145
